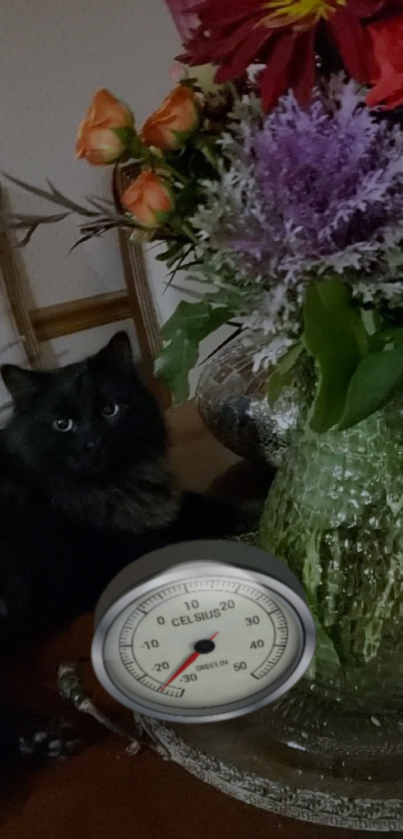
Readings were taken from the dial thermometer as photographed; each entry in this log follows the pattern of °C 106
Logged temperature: °C -25
